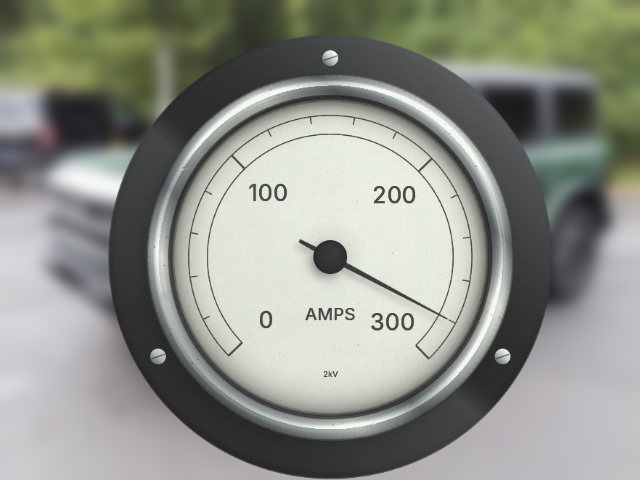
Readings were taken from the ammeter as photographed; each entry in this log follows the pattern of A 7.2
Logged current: A 280
